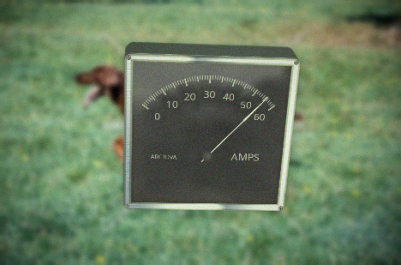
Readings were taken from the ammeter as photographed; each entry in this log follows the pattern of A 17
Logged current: A 55
